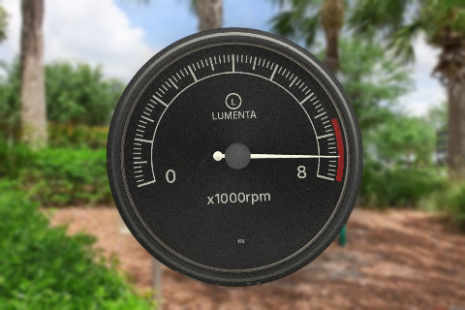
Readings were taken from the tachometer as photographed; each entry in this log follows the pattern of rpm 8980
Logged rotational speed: rpm 7500
